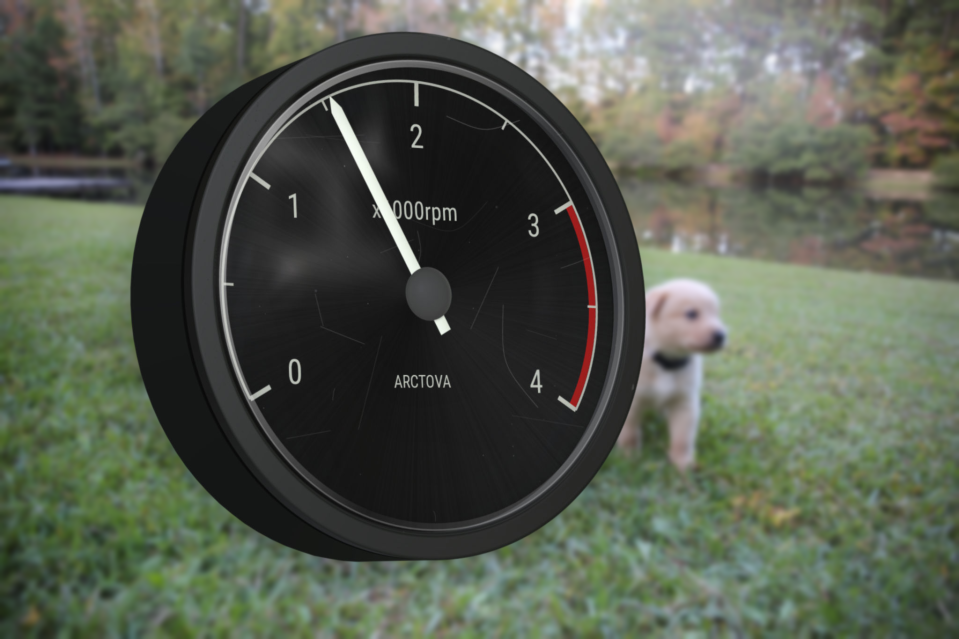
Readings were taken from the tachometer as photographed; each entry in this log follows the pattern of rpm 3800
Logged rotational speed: rpm 1500
